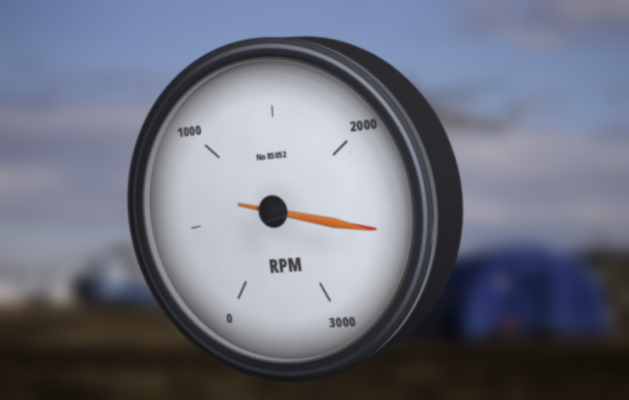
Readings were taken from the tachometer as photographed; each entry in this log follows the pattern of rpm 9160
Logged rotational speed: rpm 2500
